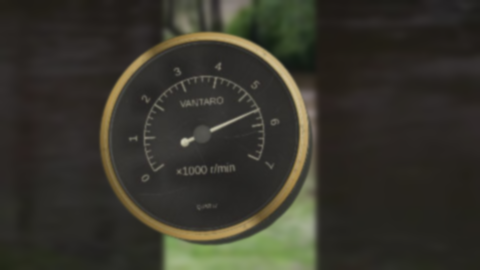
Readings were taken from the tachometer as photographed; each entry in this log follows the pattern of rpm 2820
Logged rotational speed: rpm 5600
